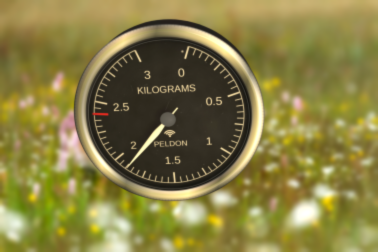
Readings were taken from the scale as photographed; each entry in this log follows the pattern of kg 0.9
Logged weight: kg 1.9
